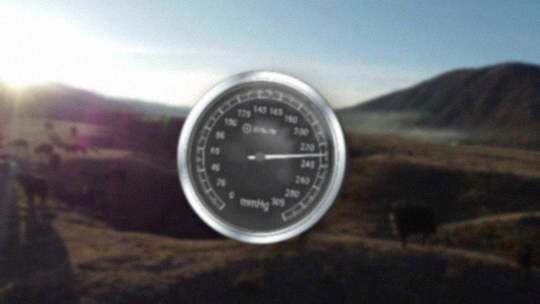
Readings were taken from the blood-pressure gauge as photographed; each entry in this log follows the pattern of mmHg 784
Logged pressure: mmHg 230
